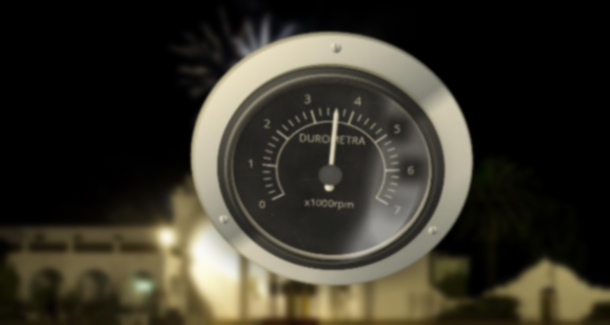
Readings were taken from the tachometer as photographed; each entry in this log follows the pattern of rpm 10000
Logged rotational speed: rpm 3600
